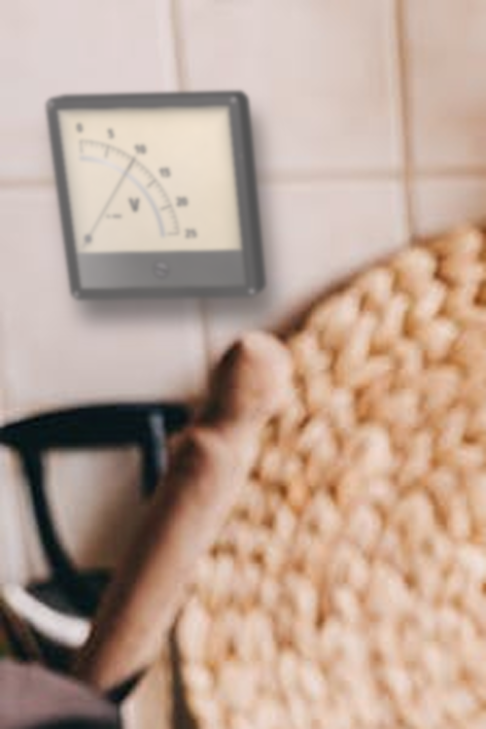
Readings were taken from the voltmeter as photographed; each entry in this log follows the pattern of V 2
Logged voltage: V 10
